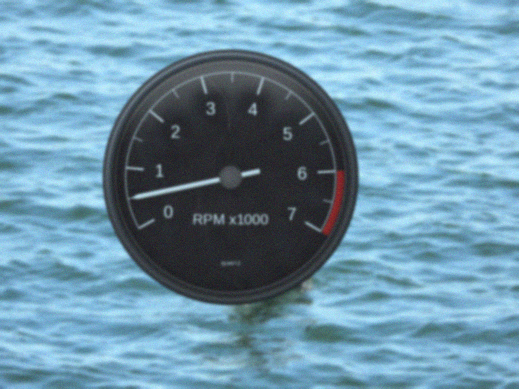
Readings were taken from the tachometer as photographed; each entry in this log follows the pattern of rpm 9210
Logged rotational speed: rpm 500
